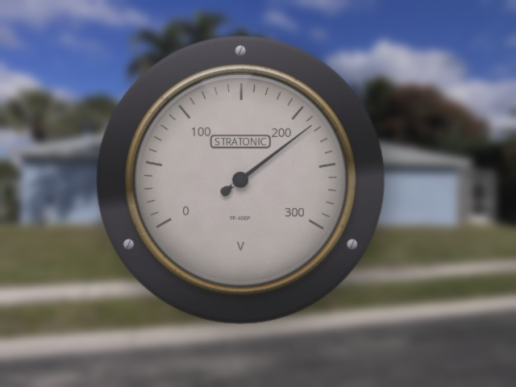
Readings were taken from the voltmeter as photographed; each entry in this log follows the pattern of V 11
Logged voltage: V 215
